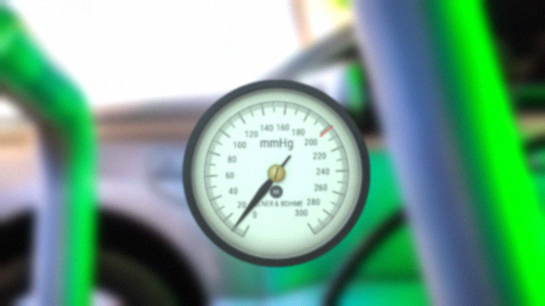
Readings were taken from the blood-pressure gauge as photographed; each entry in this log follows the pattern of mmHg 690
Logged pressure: mmHg 10
